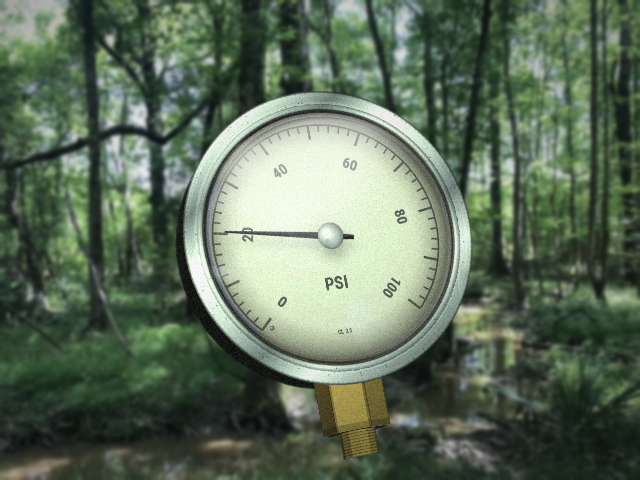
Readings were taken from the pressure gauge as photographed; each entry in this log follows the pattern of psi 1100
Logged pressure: psi 20
